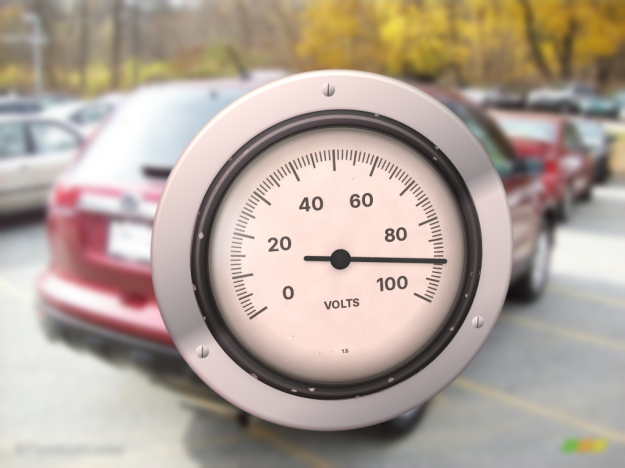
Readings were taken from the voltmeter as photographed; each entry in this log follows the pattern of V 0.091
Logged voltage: V 90
